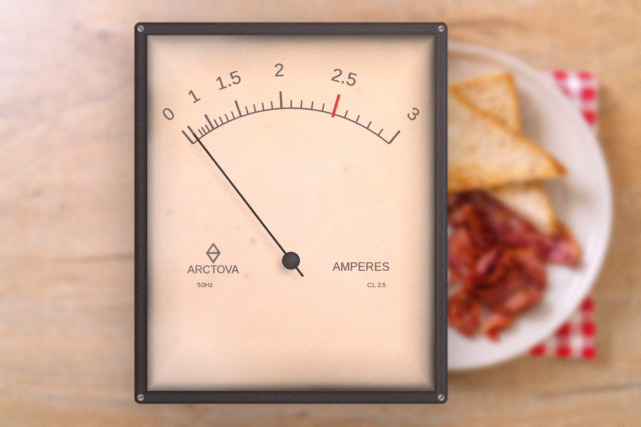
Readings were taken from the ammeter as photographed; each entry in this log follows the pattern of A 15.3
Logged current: A 0.5
